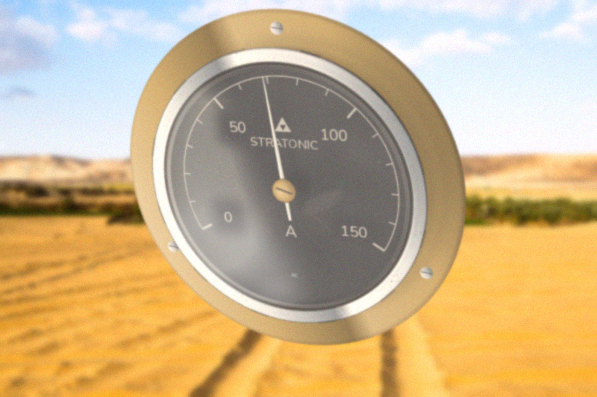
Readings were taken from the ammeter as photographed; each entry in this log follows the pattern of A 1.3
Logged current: A 70
